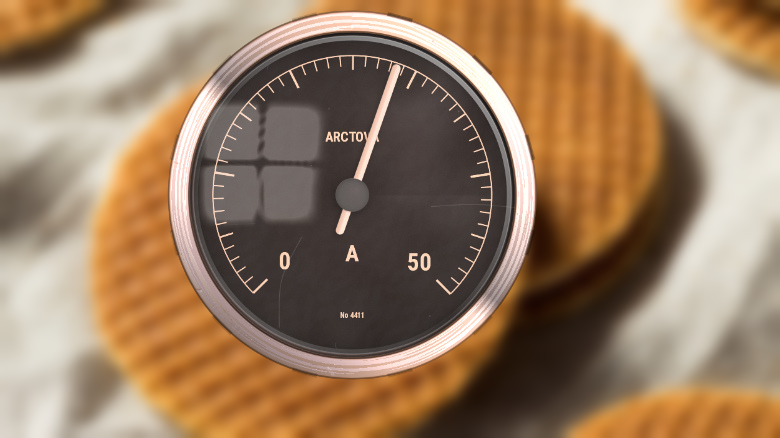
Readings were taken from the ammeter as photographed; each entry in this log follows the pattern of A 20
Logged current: A 28.5
